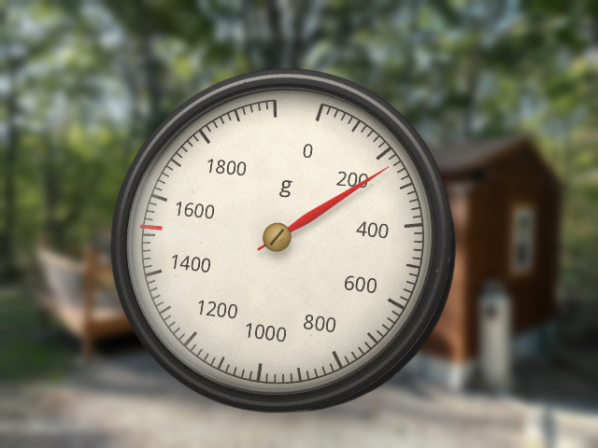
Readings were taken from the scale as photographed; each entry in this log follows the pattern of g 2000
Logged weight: g 240
